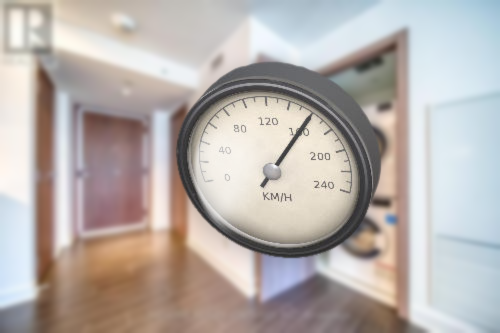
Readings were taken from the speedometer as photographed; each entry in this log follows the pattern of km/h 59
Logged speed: km/h 160
